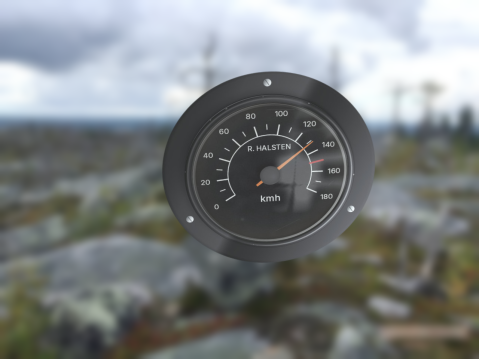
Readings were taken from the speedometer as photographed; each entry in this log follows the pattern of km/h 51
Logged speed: km/h 130
